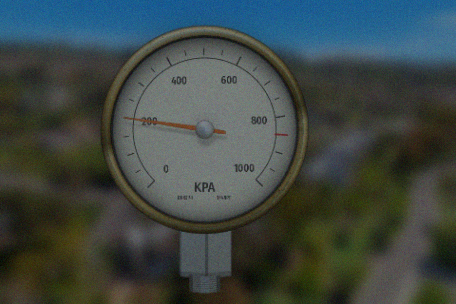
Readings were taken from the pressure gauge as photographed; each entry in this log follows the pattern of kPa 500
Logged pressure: kPa 200
